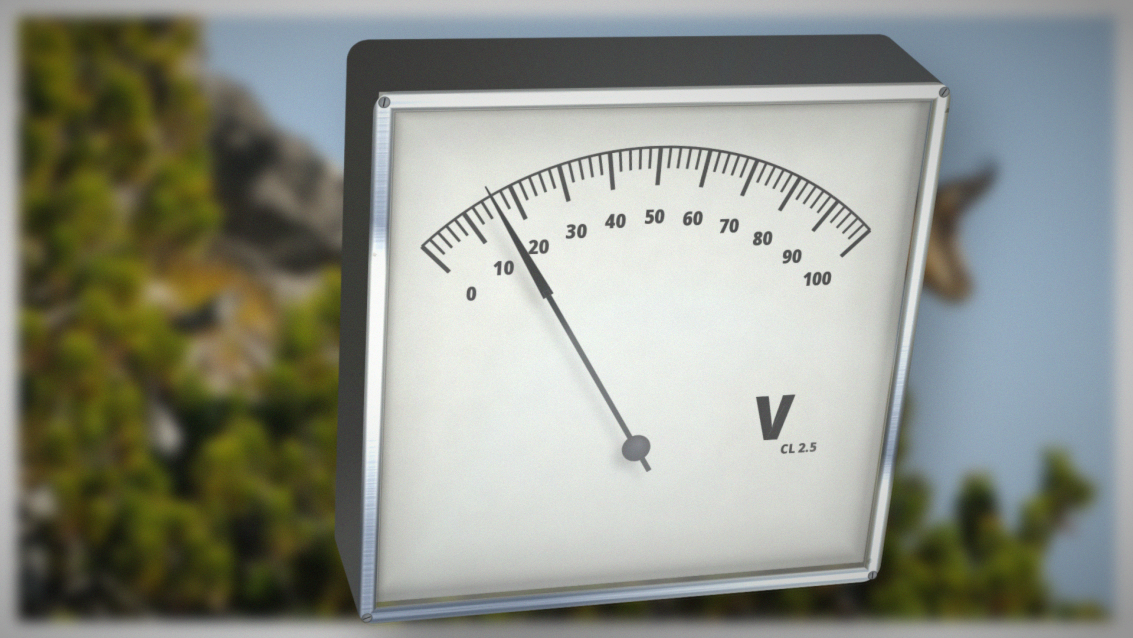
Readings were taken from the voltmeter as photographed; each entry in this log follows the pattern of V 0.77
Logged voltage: V 16
